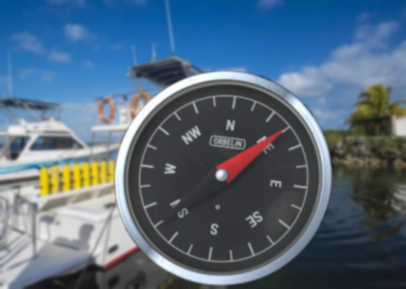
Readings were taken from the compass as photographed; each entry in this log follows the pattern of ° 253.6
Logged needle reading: ° 45
